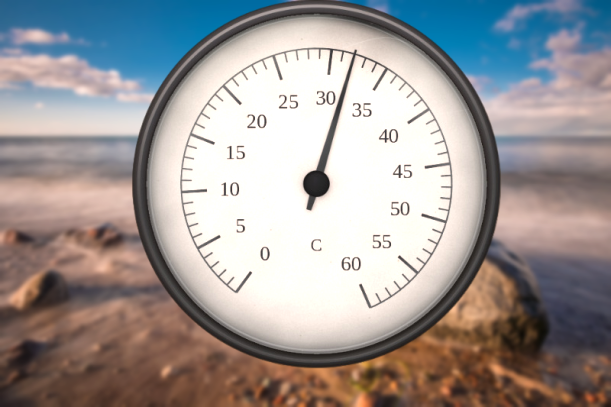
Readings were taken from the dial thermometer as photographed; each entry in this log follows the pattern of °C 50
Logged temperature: °C 32
